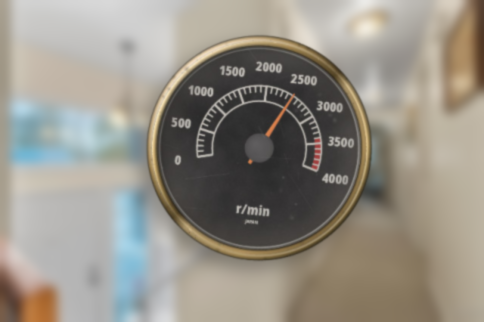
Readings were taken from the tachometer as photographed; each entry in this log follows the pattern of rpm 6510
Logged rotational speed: rpm 2500
